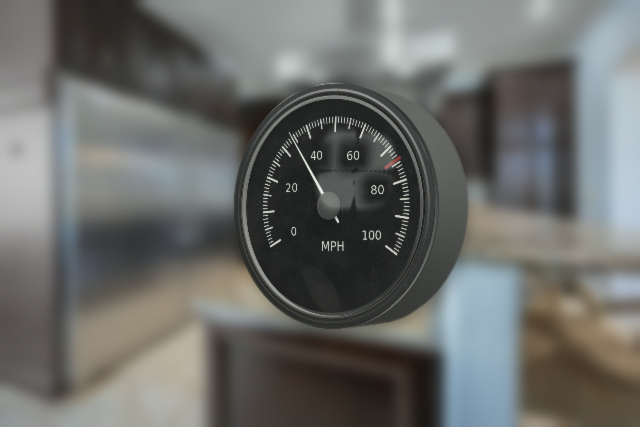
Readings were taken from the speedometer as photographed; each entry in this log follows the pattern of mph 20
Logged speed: mph 35
